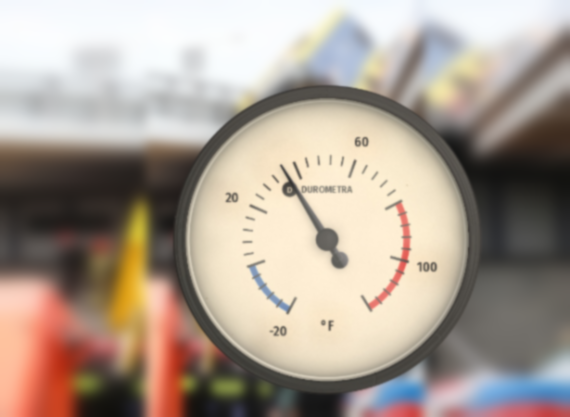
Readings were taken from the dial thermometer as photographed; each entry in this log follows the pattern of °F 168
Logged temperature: °F 36
